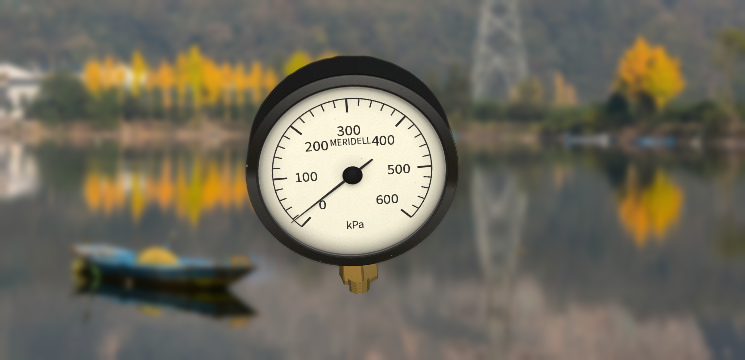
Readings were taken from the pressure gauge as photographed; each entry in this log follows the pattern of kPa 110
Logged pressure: kPa 20
